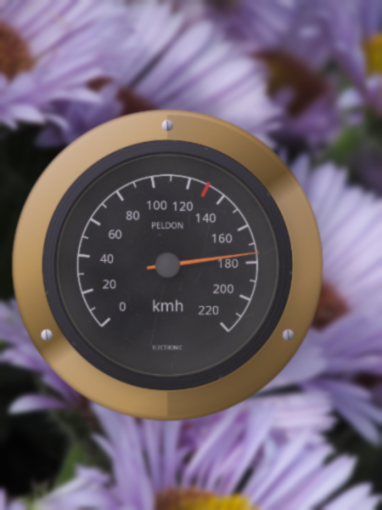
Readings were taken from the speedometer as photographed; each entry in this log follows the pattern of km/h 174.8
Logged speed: km/h 175
